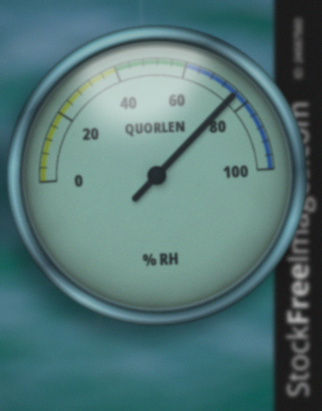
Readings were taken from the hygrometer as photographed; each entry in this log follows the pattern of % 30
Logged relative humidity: % 76
